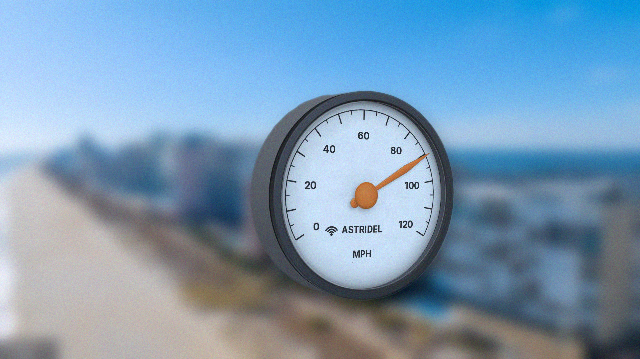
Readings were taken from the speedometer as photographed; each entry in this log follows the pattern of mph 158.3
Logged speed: mph 90
